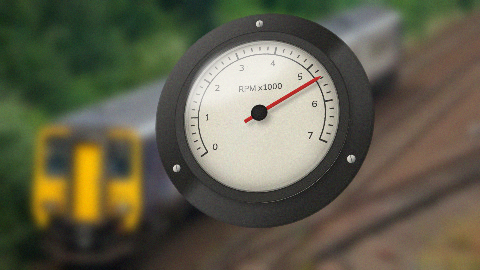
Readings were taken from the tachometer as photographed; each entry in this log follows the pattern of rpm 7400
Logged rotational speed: rpm 5400
